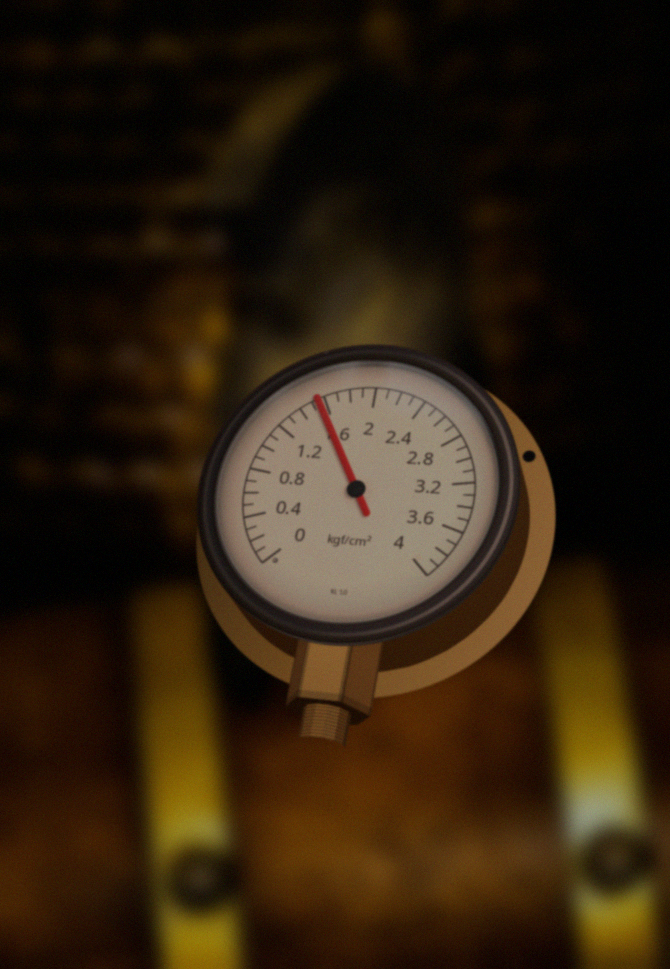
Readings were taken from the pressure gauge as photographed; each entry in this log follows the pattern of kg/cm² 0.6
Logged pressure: kg/cm² 1.55
